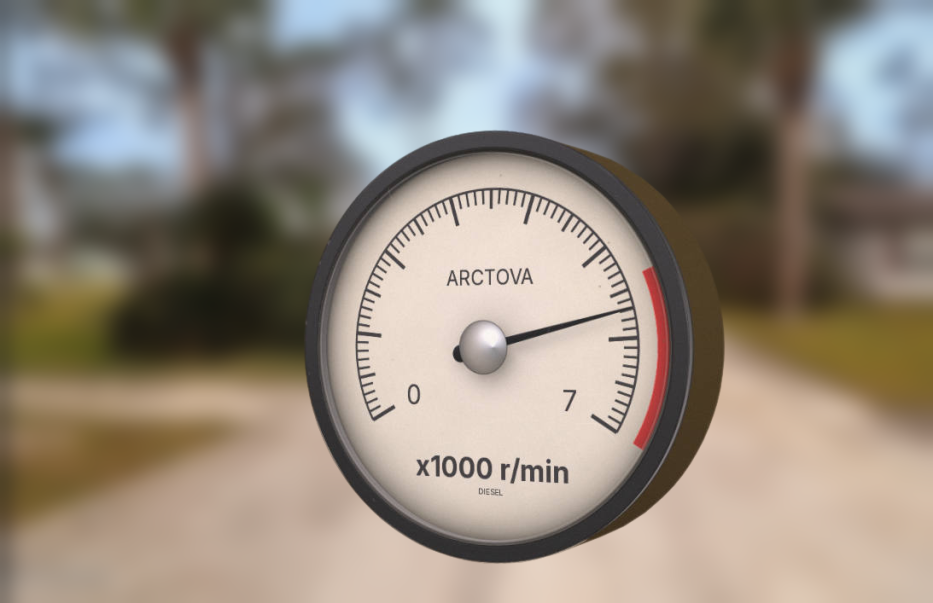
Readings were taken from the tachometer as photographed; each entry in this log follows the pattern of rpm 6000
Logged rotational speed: rpm 5700
